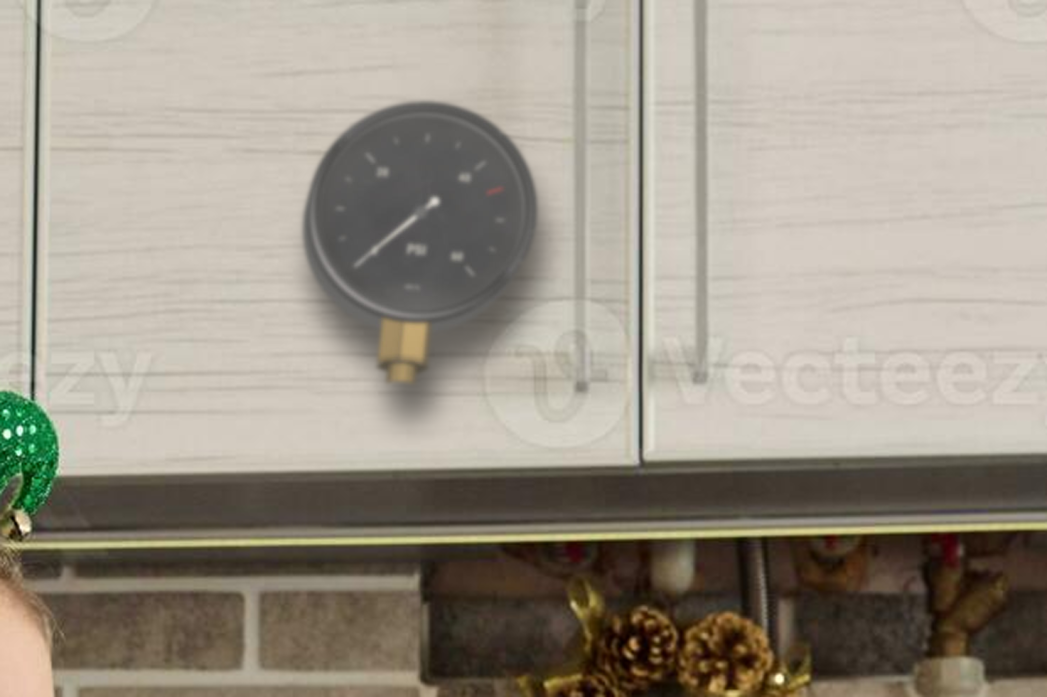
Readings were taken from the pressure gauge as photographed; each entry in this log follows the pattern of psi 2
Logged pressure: psi 0
